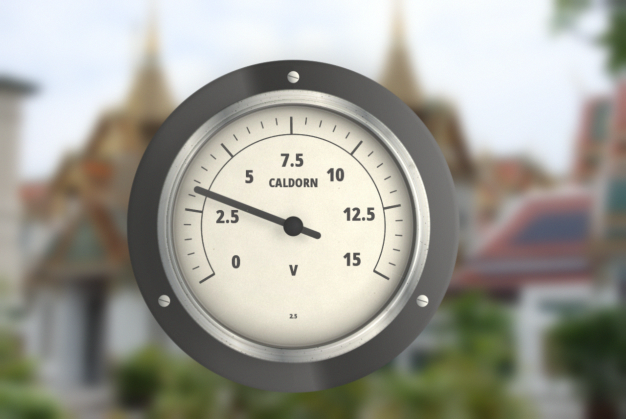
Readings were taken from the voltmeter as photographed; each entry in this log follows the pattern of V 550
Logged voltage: V 3.25
